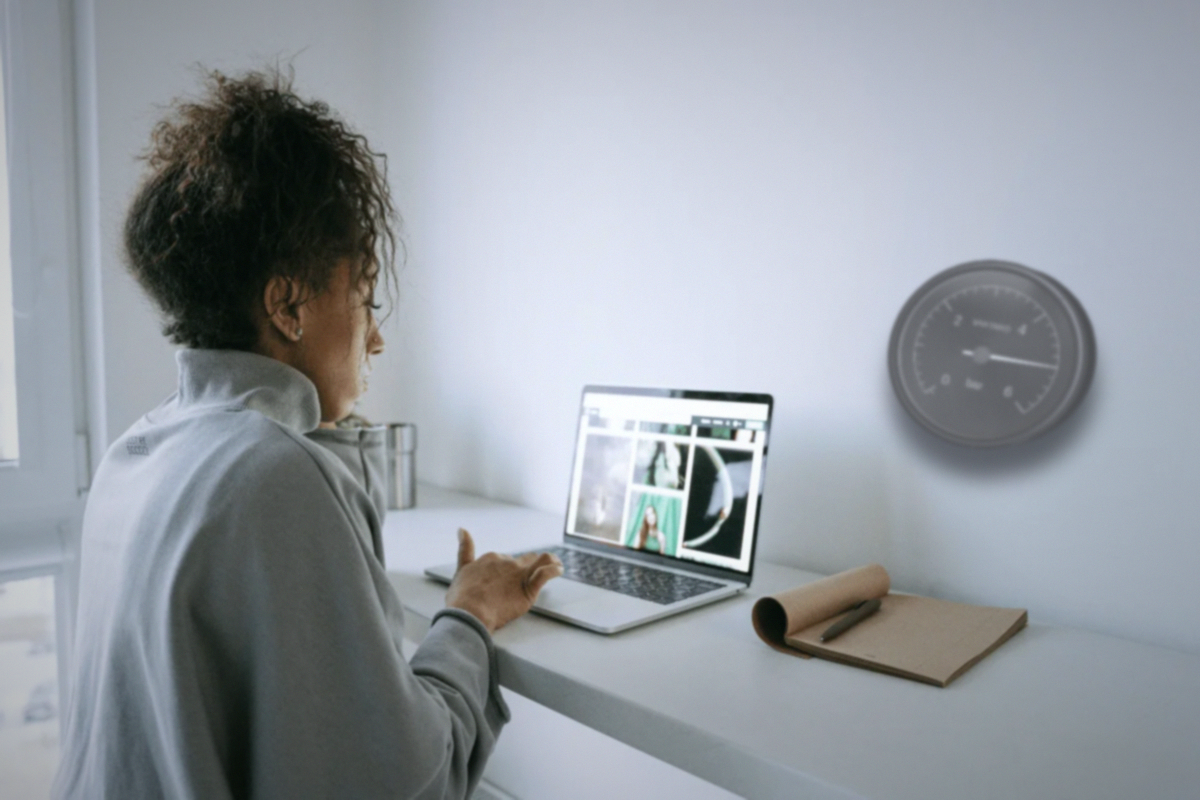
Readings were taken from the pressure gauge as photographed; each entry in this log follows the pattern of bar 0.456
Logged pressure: bar 5
